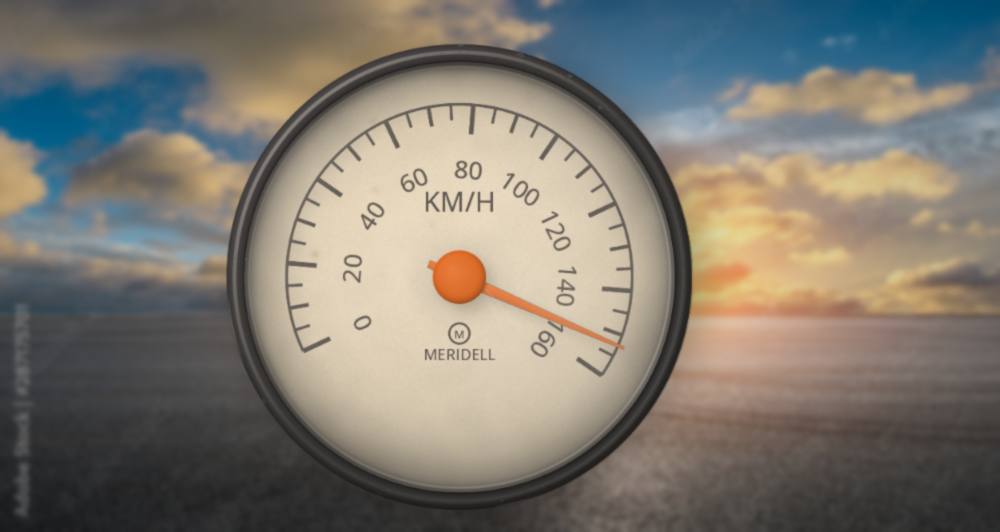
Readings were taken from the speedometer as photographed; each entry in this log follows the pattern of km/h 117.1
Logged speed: km/h 152.5
